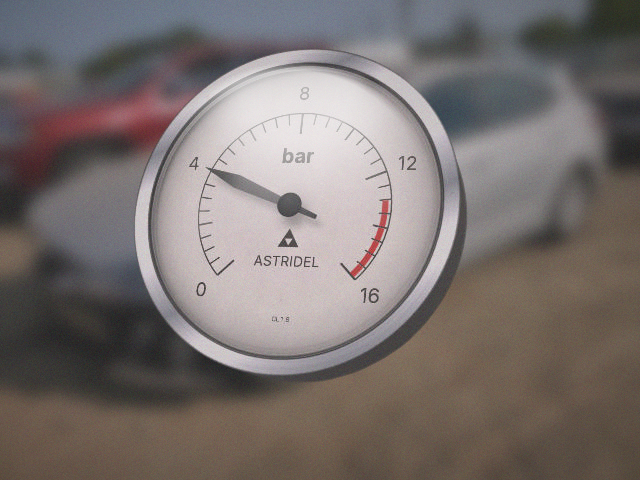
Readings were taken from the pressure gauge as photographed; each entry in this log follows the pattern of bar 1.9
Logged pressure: bar 4
